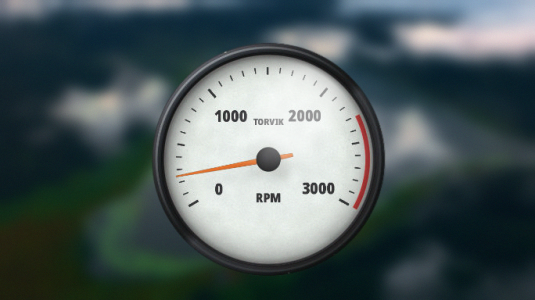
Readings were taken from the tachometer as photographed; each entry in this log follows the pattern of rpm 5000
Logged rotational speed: rpm 250
